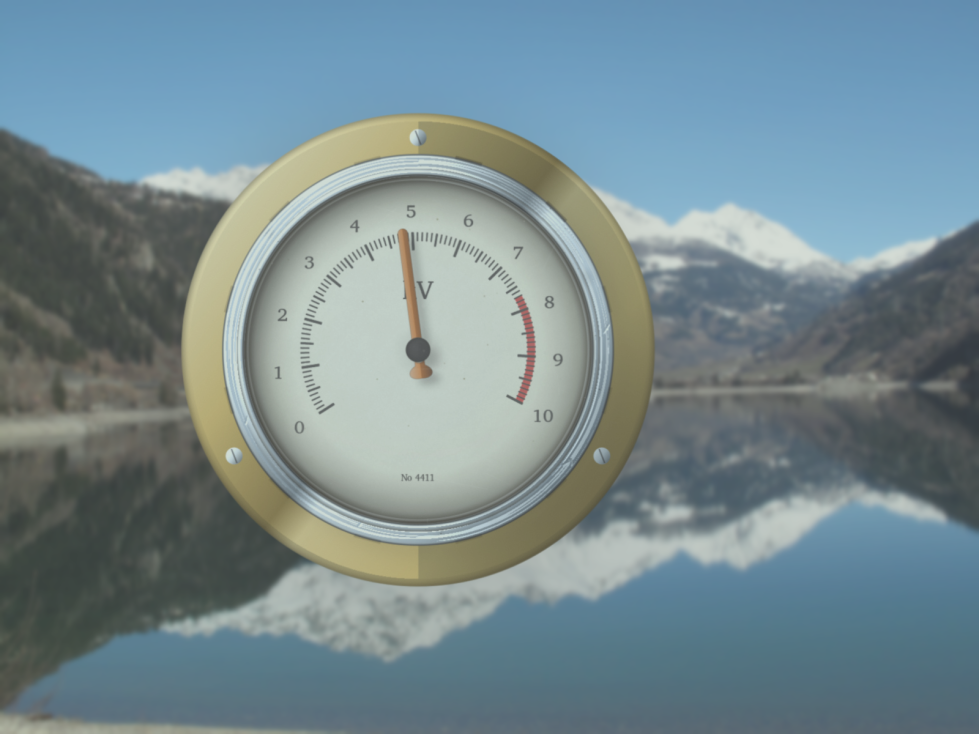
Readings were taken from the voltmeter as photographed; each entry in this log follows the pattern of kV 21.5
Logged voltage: kV 4.8
